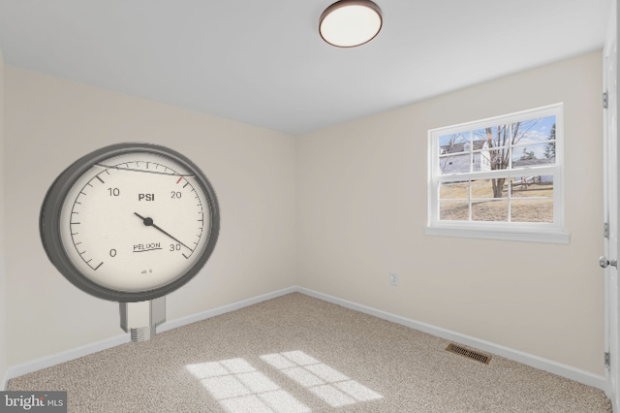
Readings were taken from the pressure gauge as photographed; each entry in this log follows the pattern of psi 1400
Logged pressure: psi 29
